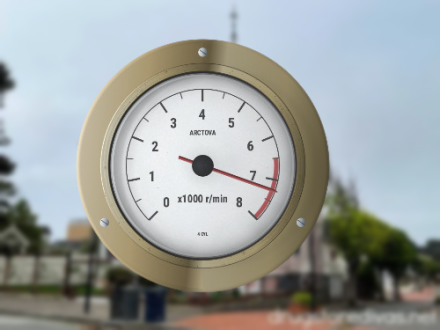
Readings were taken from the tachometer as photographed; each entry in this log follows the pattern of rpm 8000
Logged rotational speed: rpm 7250
